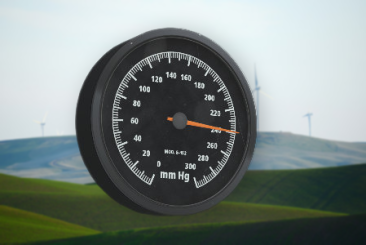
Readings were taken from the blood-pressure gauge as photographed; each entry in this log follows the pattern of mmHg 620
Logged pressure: mmHg 240
